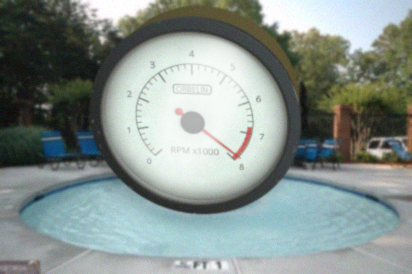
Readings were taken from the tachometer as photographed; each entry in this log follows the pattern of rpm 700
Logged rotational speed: rpm 7800
